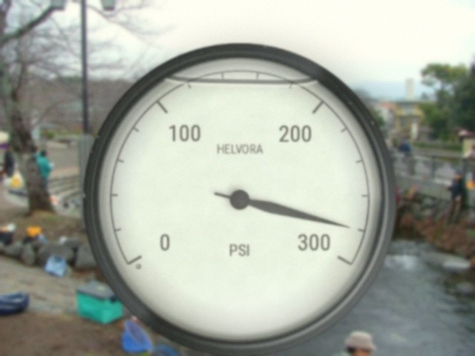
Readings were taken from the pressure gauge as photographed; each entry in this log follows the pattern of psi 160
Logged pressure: psi 280
